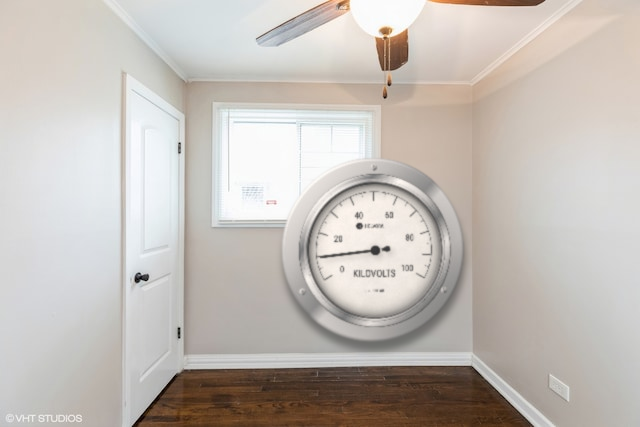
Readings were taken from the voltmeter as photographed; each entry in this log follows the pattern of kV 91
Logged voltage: kV 10
